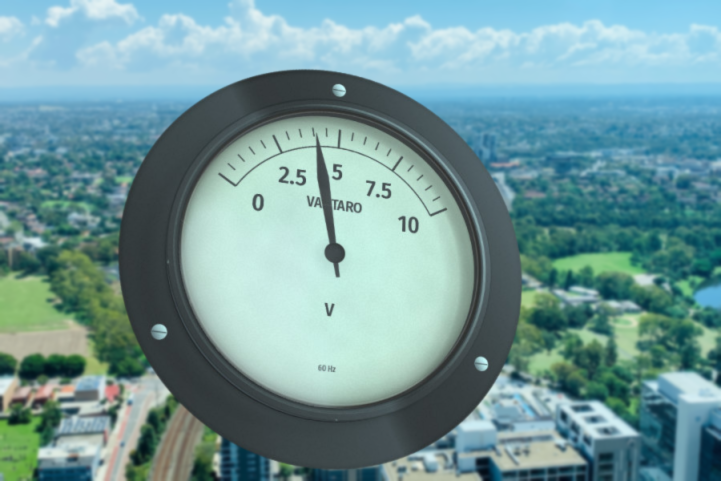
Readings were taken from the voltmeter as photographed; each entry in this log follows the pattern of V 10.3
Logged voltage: V 4
